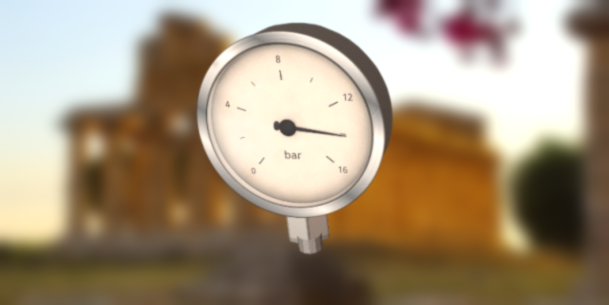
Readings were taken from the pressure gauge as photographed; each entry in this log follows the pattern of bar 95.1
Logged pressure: bar 14
